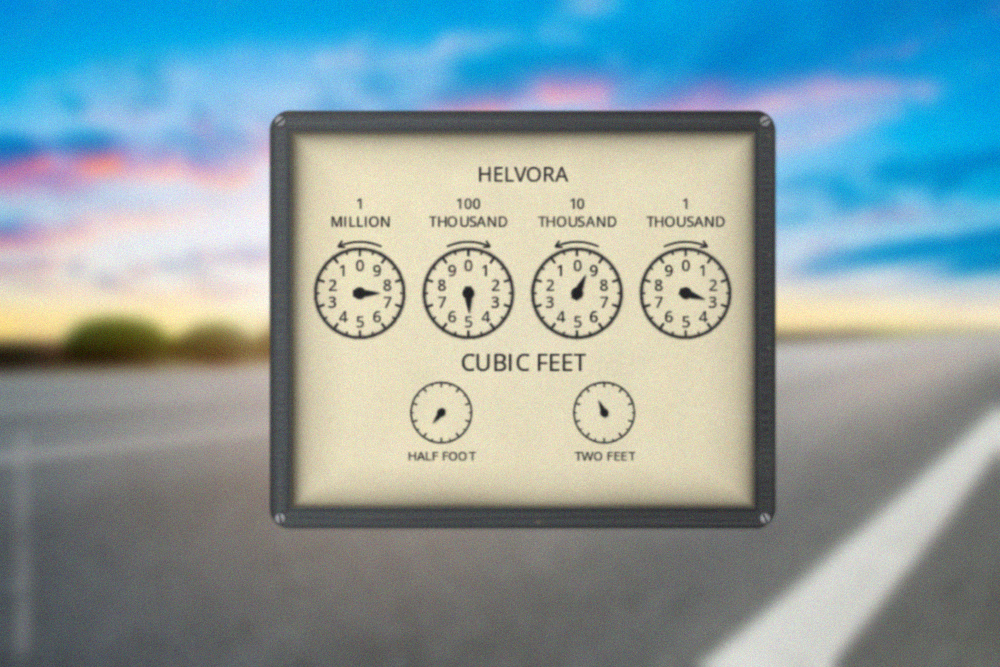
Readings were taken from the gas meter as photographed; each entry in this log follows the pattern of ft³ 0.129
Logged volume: ft³ 749300
